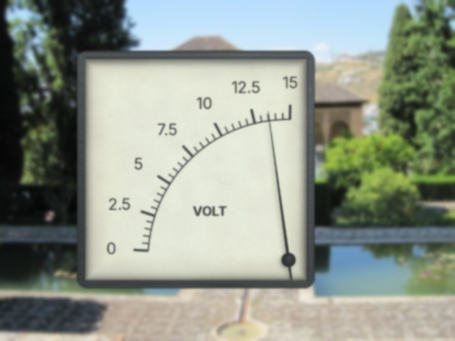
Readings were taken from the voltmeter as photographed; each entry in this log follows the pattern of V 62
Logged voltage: V 13.5
